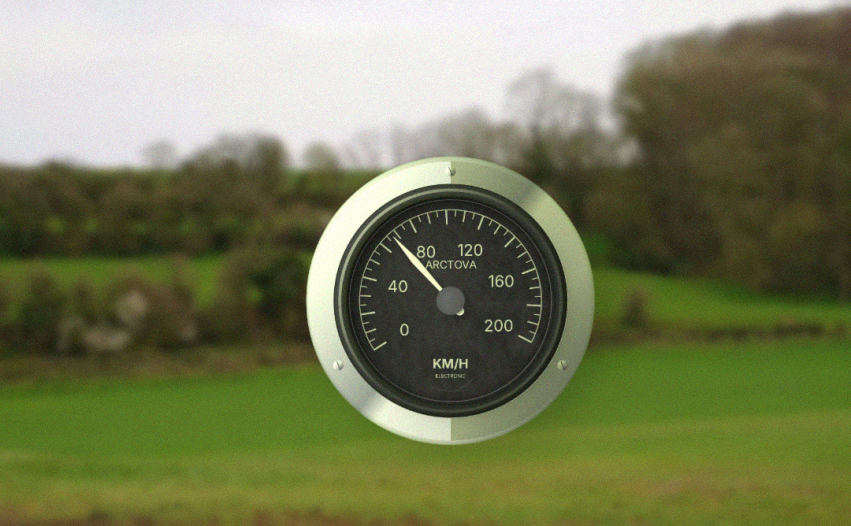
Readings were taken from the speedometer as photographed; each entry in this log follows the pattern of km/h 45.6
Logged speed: km/h 67.5
